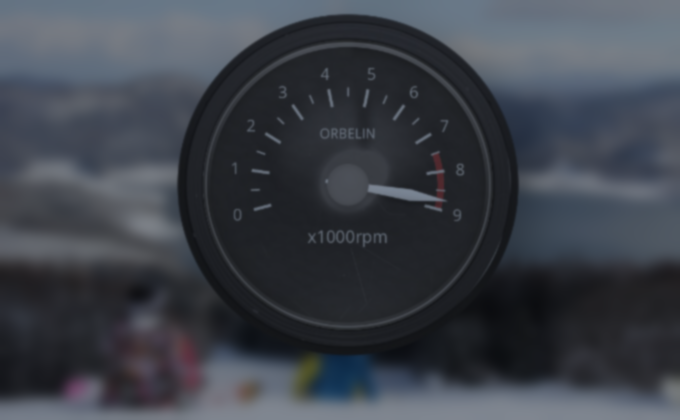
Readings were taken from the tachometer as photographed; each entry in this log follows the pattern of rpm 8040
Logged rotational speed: rpm 8750
